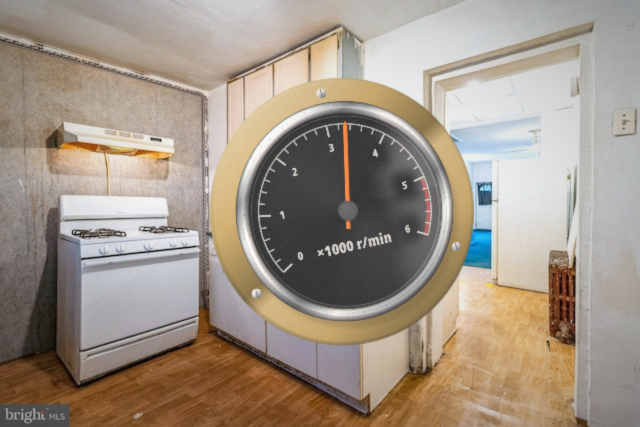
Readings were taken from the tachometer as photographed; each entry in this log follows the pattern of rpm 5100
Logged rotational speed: rpm 3300
